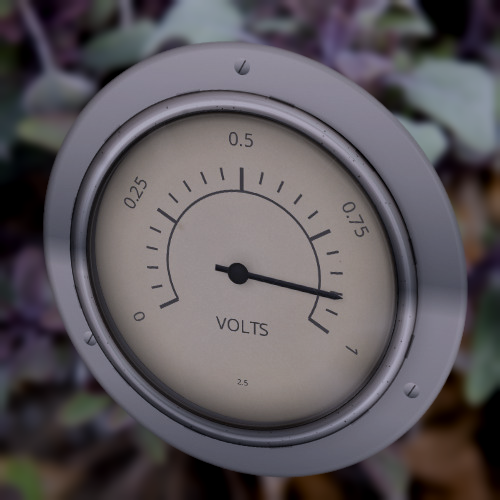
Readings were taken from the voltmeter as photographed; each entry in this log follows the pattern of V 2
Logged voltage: V 0.9
